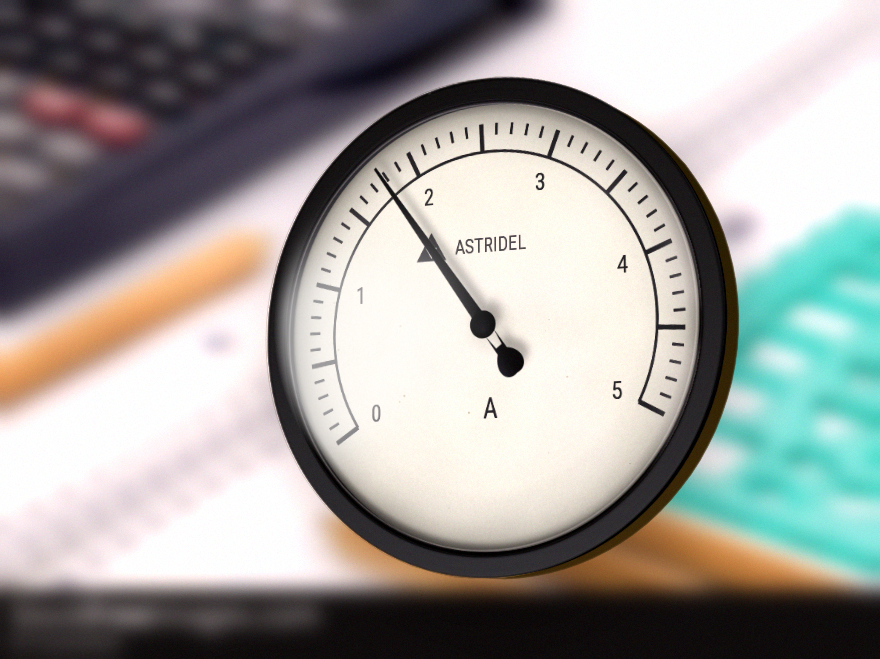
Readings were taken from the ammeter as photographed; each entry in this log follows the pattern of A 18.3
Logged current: A 1.8
